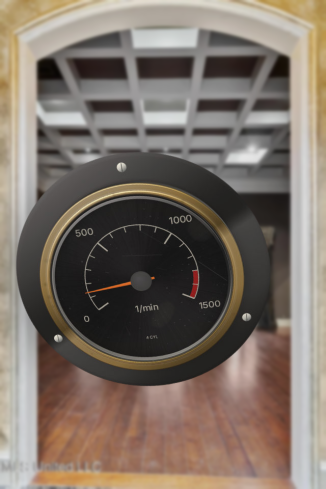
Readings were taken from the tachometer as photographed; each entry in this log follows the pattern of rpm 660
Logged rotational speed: rpm 150
